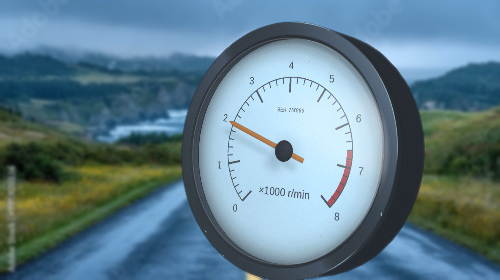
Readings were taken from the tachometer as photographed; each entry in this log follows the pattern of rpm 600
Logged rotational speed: rpm 2000
